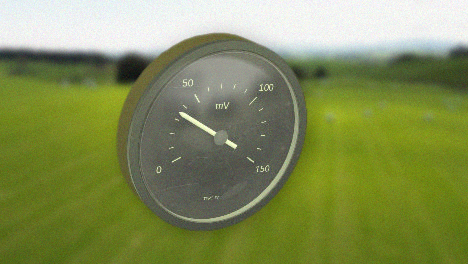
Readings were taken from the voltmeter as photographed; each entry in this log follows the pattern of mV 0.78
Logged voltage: mV 35
